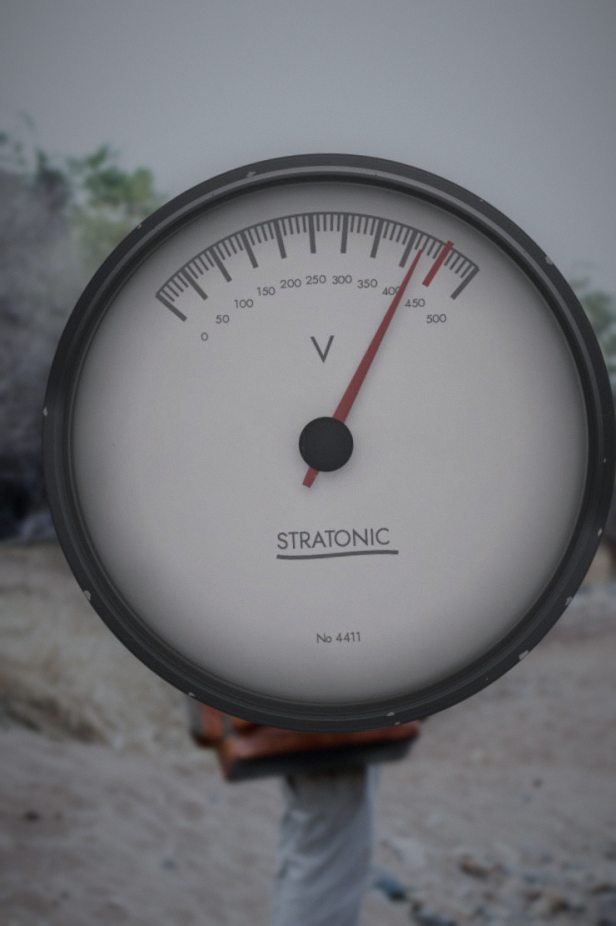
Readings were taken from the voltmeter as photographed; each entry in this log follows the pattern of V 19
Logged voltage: V 420
